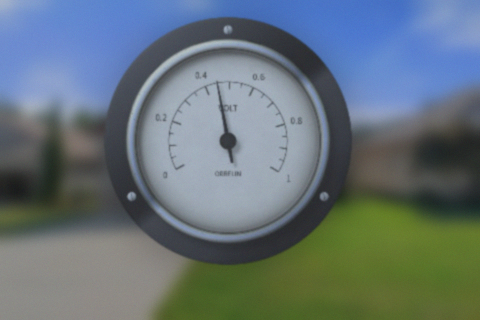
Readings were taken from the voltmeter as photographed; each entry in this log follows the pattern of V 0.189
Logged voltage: V 0.45
